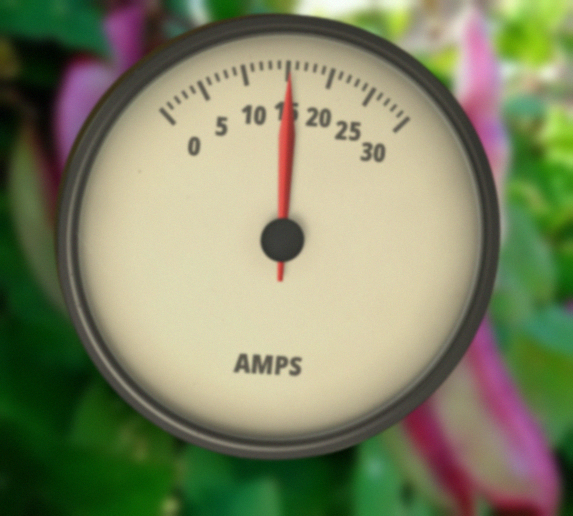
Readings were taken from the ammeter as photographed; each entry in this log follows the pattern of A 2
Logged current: A 15
